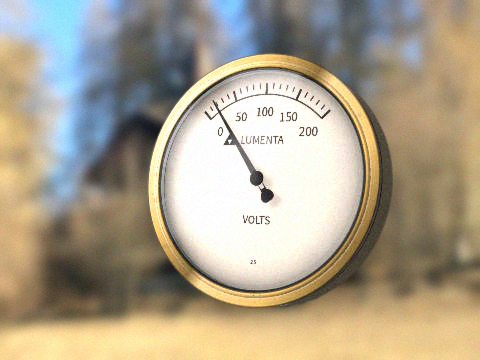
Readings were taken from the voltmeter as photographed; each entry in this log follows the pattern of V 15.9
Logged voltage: V 20
